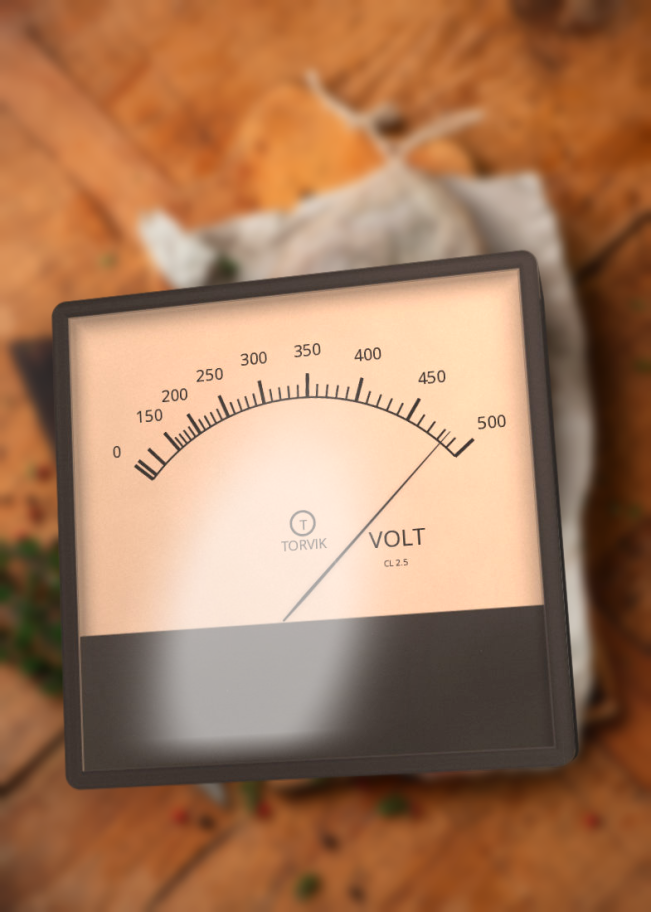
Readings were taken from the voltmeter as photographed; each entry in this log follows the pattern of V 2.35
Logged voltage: V 485
